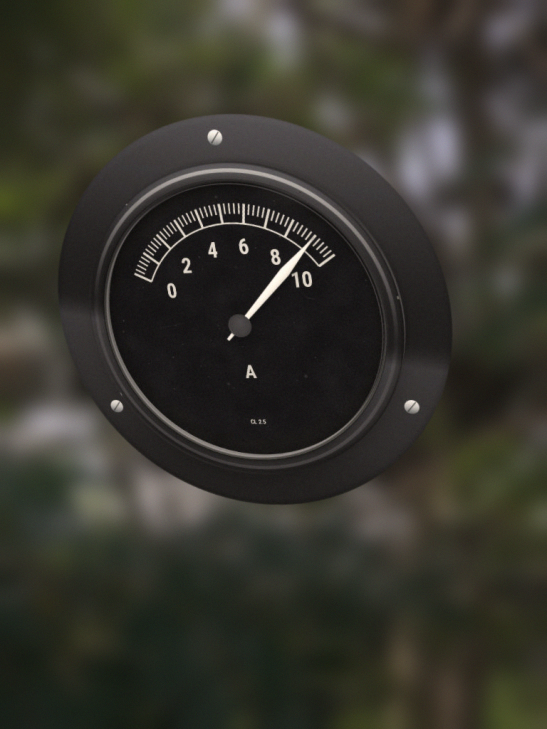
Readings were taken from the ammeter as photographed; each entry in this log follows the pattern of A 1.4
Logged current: A 9
